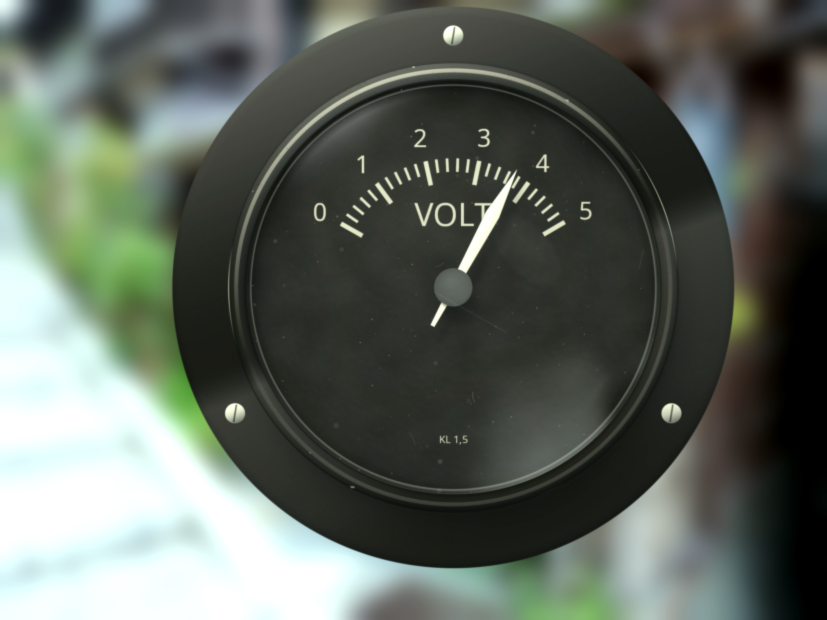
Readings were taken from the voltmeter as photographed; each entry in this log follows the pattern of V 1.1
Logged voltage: V 3.7
